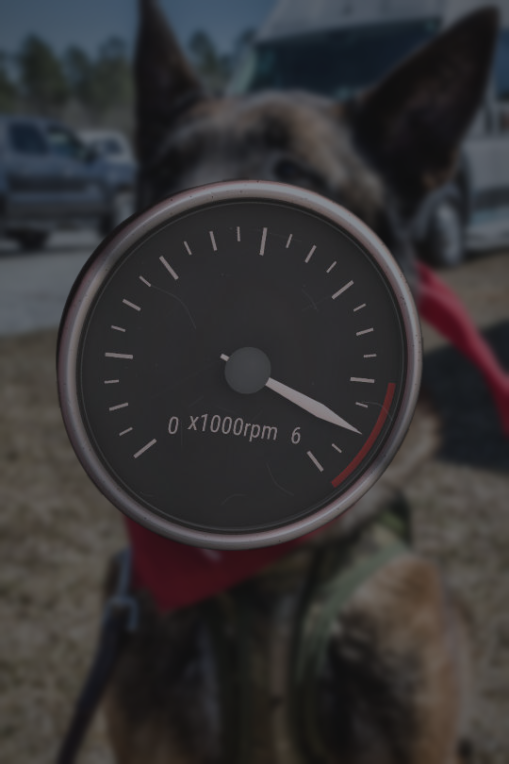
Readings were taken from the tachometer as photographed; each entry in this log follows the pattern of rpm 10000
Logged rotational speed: rpm 5500
